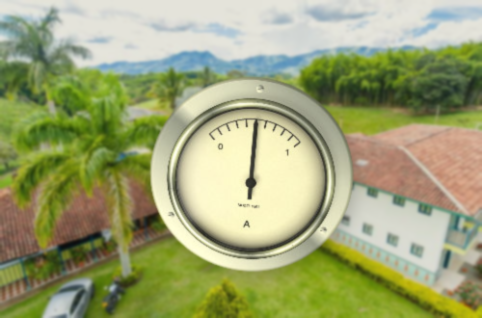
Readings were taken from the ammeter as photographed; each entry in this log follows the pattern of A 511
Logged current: A 0.5
